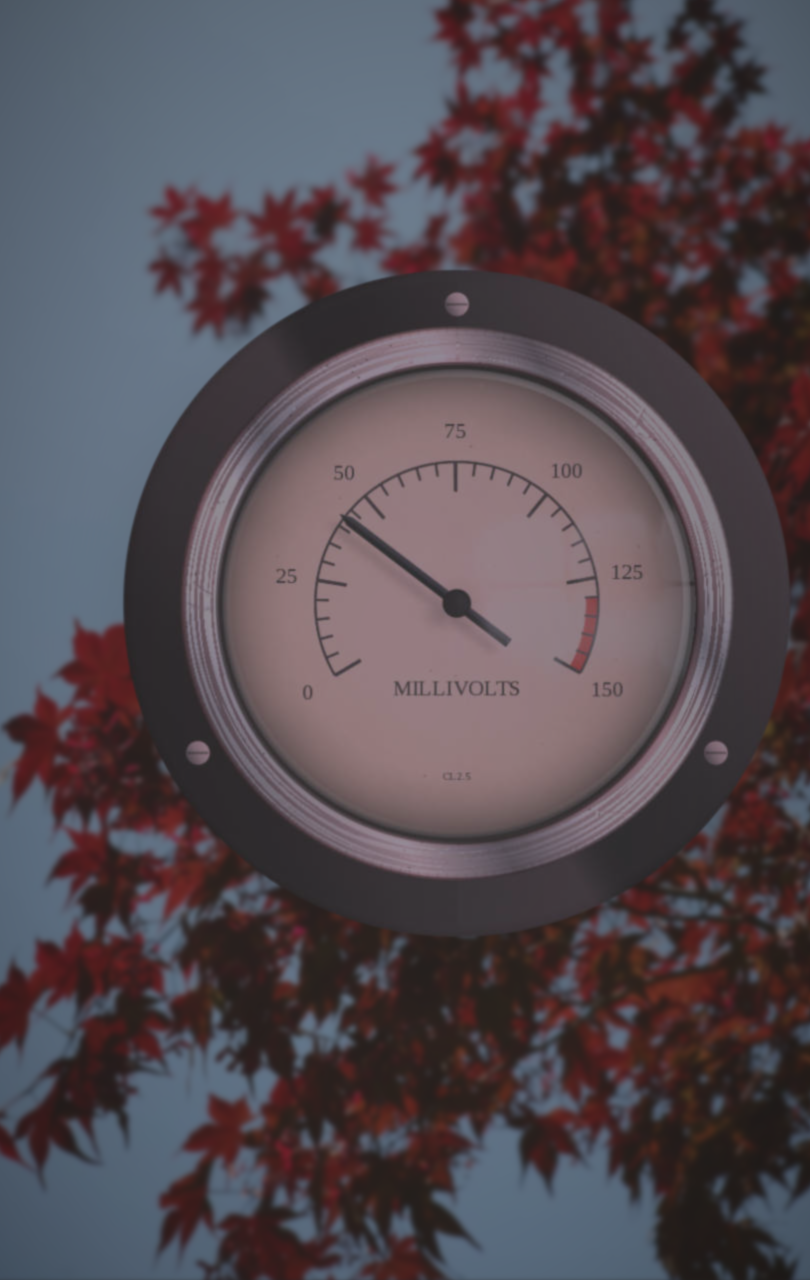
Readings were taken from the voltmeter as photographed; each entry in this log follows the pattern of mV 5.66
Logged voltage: mV 42.5
